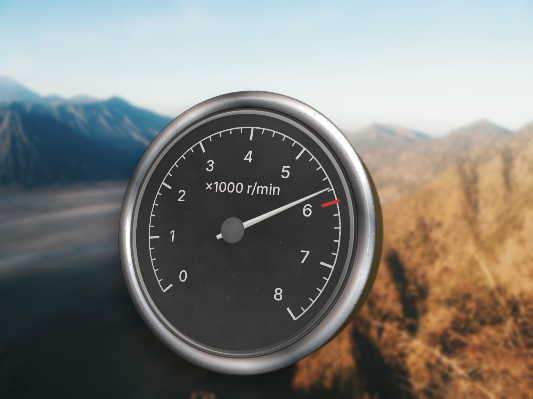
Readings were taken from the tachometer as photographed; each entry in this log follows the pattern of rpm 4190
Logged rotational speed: rpm 5800
